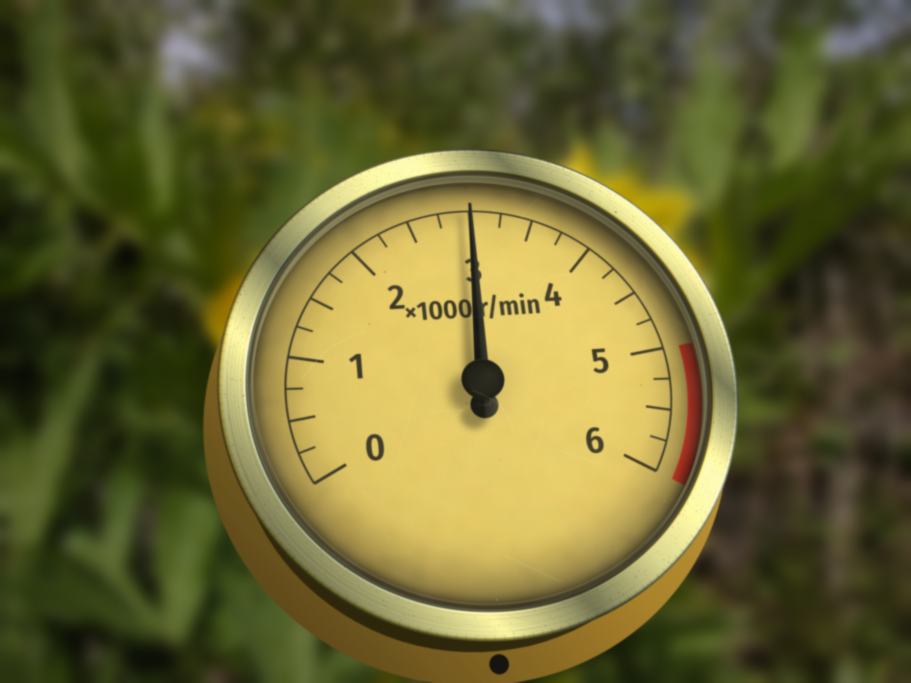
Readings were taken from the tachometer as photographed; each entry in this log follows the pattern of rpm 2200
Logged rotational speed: rpm 3000
